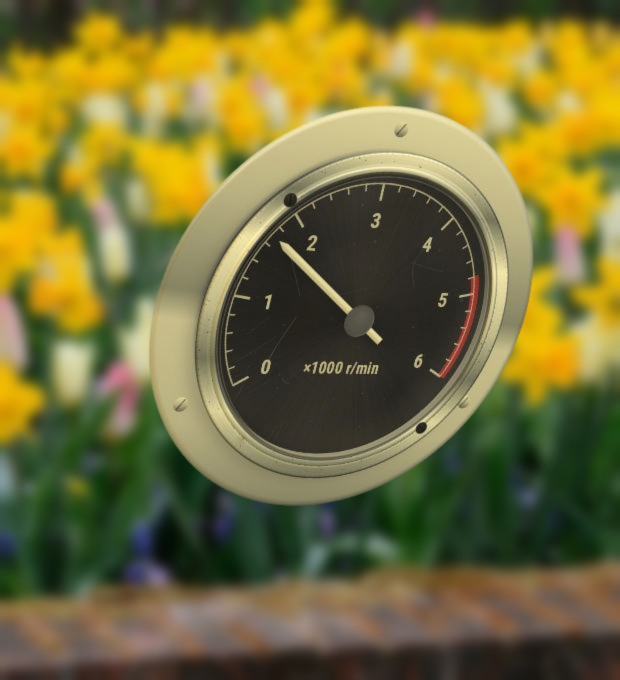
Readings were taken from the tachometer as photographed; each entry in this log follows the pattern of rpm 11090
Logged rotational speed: rpm 1700
